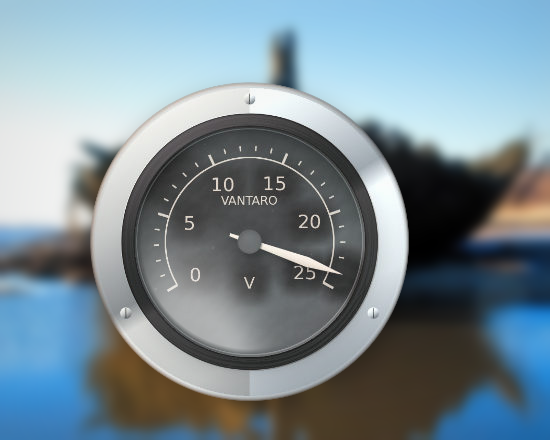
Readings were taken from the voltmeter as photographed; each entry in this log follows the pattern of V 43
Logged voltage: V 24
